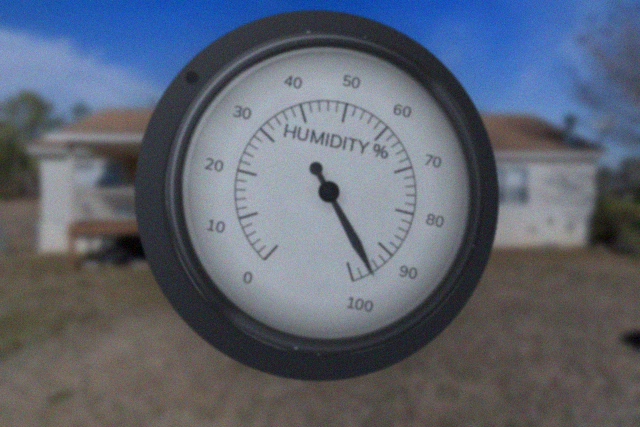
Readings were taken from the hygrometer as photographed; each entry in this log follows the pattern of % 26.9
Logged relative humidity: % 96
